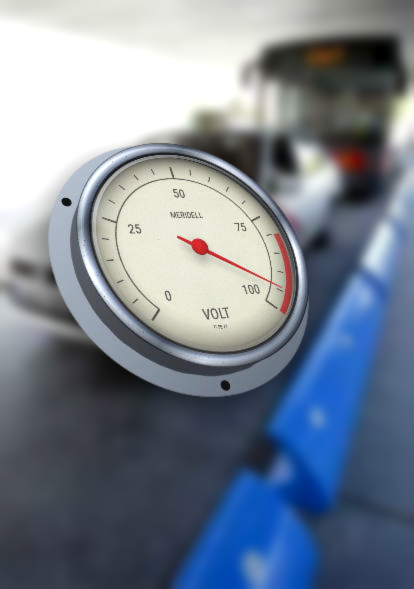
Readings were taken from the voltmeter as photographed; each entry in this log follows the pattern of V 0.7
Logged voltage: V 95
